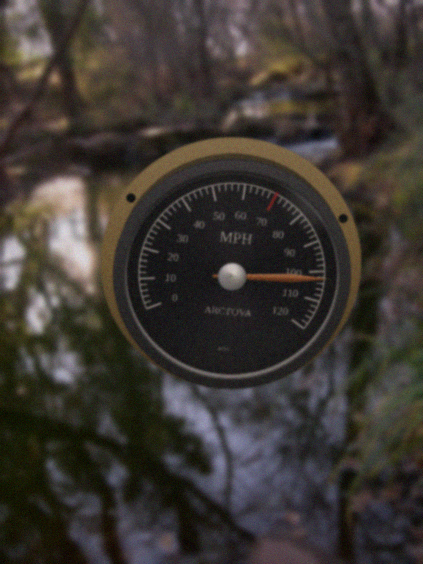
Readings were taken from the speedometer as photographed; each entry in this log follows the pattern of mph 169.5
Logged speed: mph 102
